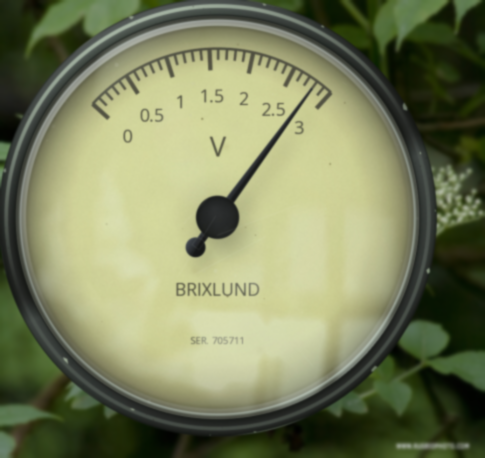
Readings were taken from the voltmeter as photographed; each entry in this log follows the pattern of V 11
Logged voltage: V 2.8
